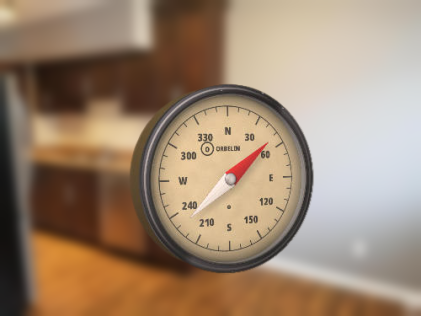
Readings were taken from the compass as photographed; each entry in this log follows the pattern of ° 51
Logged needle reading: ° 50
